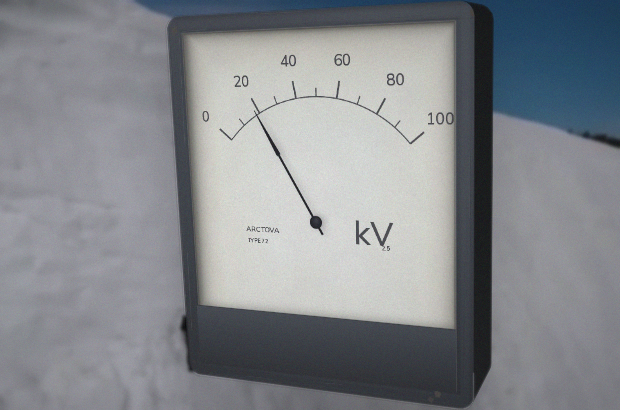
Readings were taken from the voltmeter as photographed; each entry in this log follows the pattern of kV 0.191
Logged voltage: kV 20
